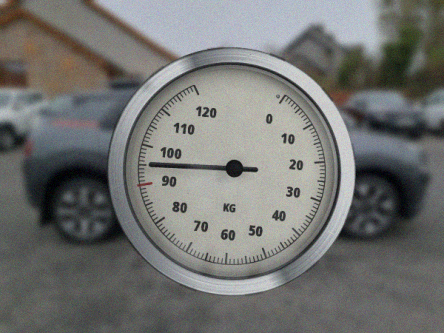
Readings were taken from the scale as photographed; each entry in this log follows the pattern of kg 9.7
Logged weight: kg 95
